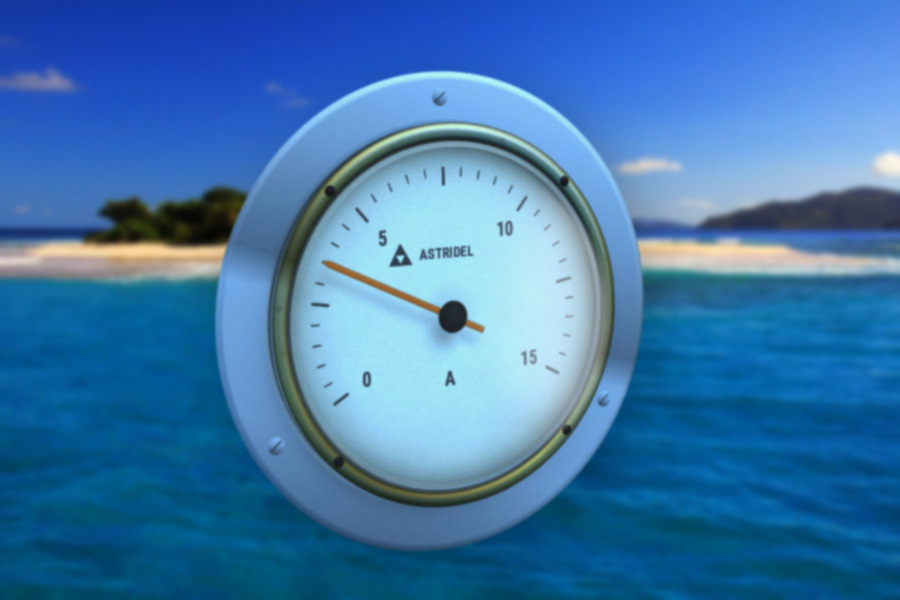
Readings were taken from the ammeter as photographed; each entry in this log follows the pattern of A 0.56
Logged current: A 3.5
